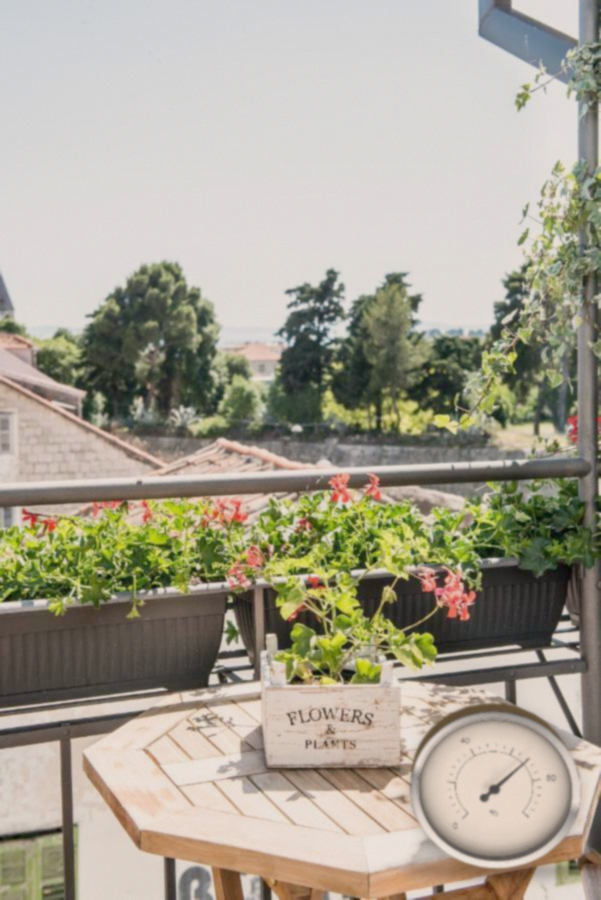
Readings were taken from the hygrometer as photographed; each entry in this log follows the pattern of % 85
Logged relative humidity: % 68
